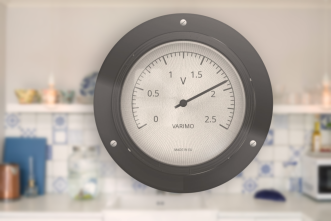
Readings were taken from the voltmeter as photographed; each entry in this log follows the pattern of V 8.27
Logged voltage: V 1.9
